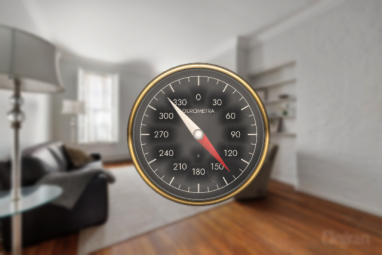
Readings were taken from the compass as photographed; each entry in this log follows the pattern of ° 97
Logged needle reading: ° 140
